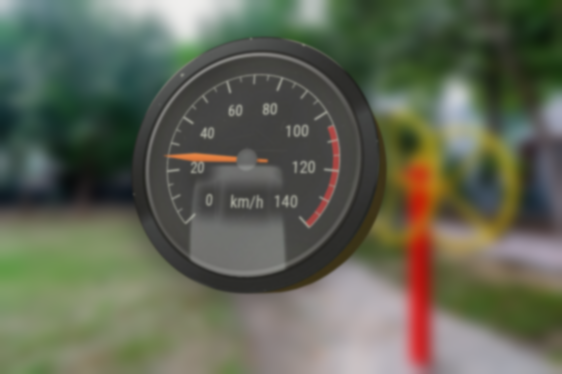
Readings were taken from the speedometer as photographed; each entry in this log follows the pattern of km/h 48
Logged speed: km/h 25
